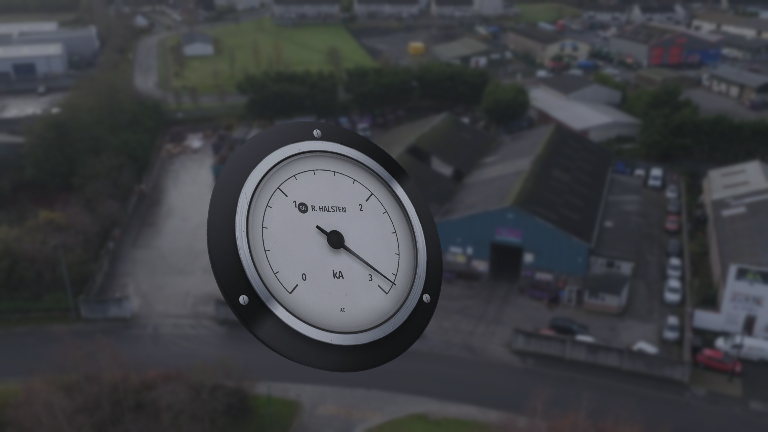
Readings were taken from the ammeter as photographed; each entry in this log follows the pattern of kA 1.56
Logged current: kA 2.9
